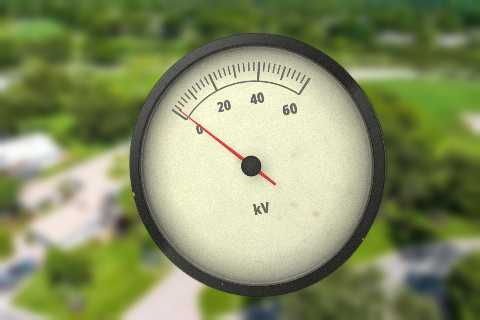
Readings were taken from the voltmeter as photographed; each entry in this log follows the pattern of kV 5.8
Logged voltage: kV 2
